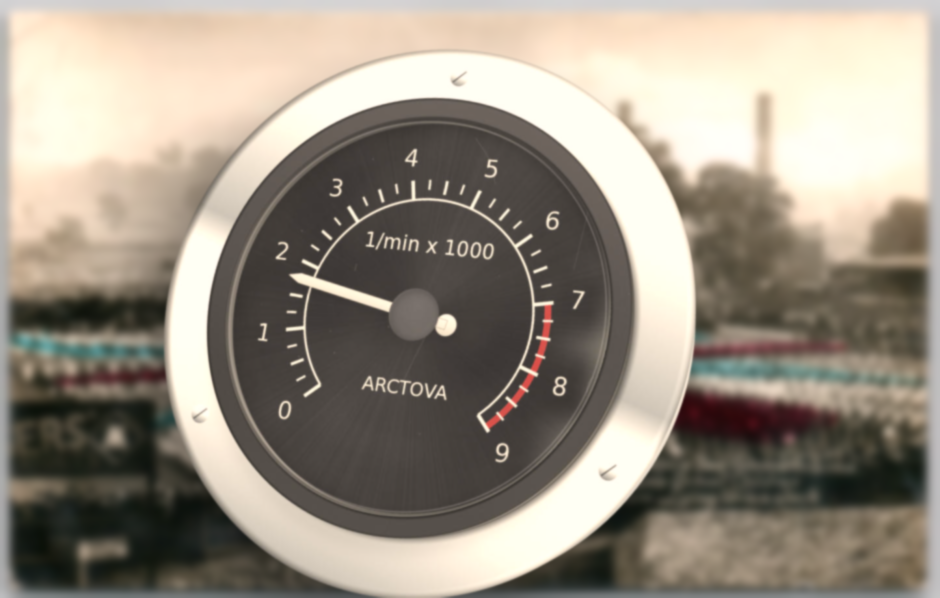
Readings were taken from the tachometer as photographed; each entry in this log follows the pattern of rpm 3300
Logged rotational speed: rpm 1750
